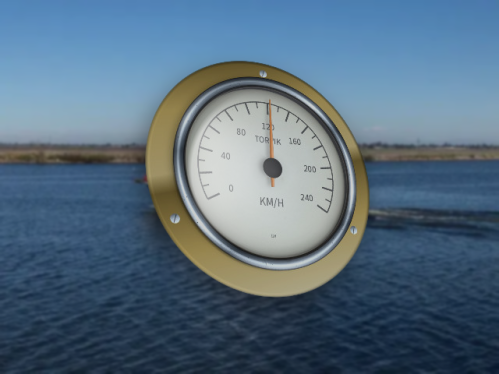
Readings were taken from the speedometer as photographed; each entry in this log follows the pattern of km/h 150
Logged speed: km/h 120
